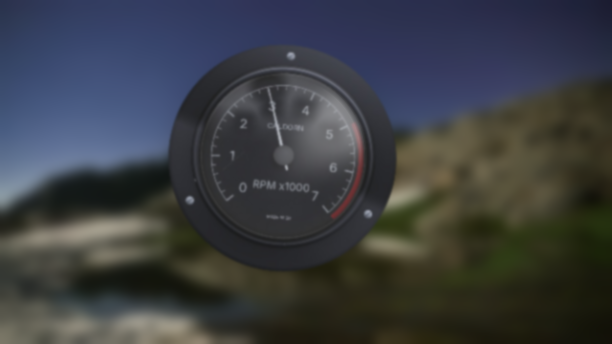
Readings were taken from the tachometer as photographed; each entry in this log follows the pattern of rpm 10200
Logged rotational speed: rpm 3000
